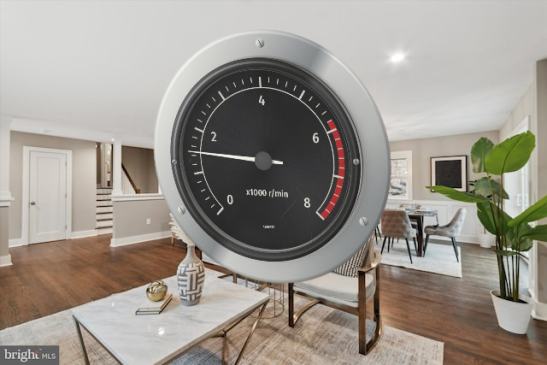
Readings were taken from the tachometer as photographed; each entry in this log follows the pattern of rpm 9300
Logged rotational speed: rpm 1500
